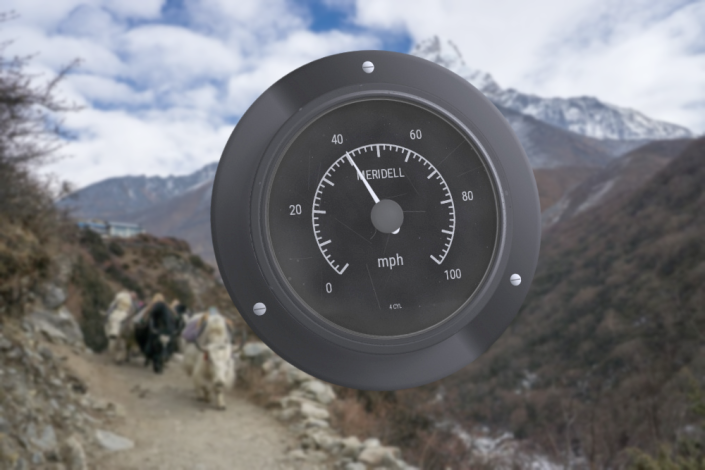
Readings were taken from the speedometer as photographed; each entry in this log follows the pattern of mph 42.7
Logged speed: mph 40
